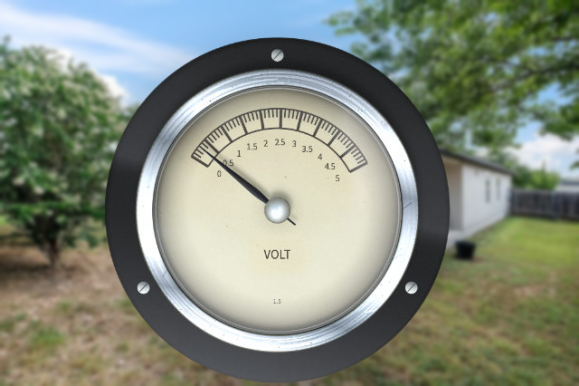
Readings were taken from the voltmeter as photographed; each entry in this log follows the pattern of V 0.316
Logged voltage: V 0.3
